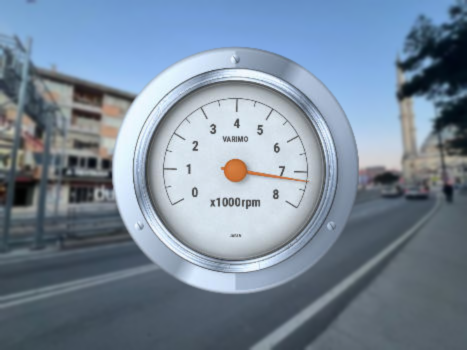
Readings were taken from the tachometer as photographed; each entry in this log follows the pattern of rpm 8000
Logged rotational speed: rpm 7250
